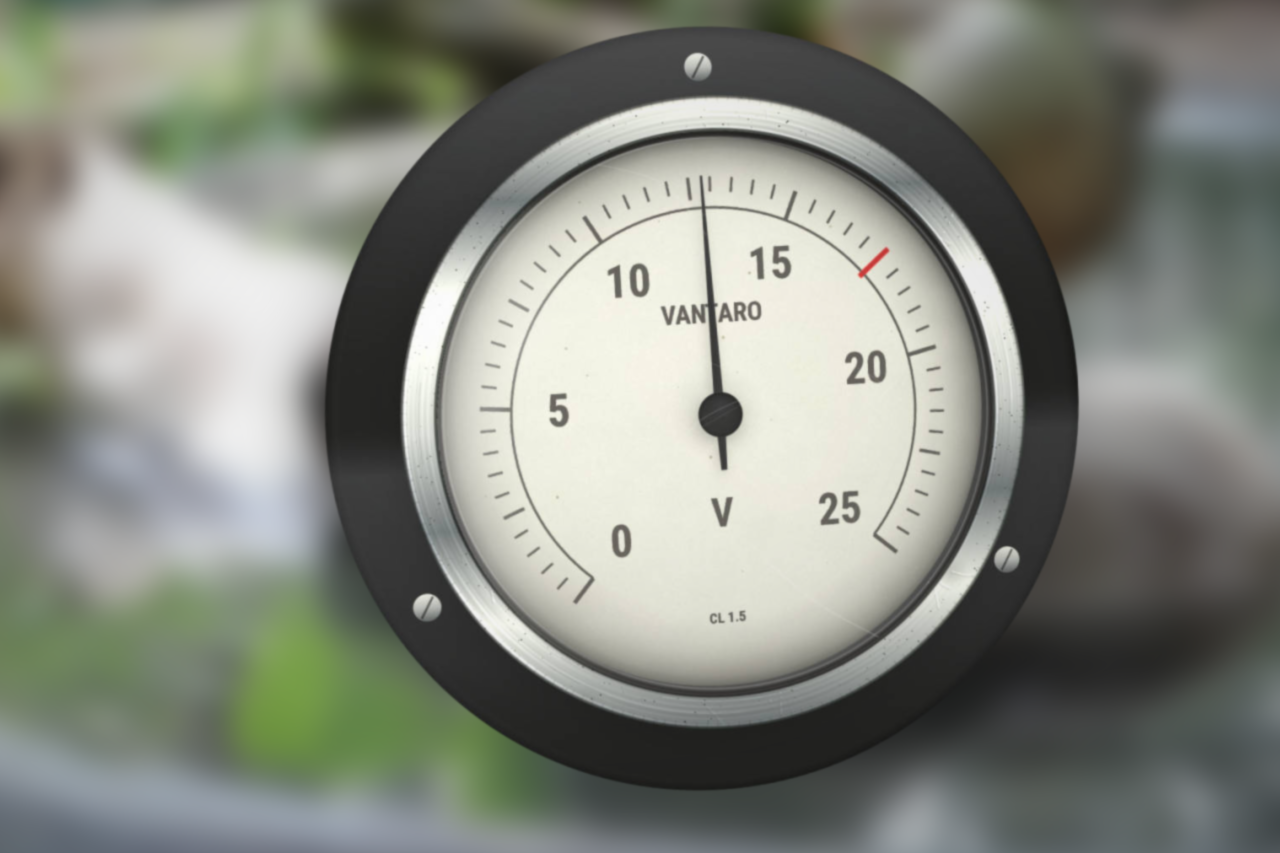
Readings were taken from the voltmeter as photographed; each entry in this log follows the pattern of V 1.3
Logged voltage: V 12.75
